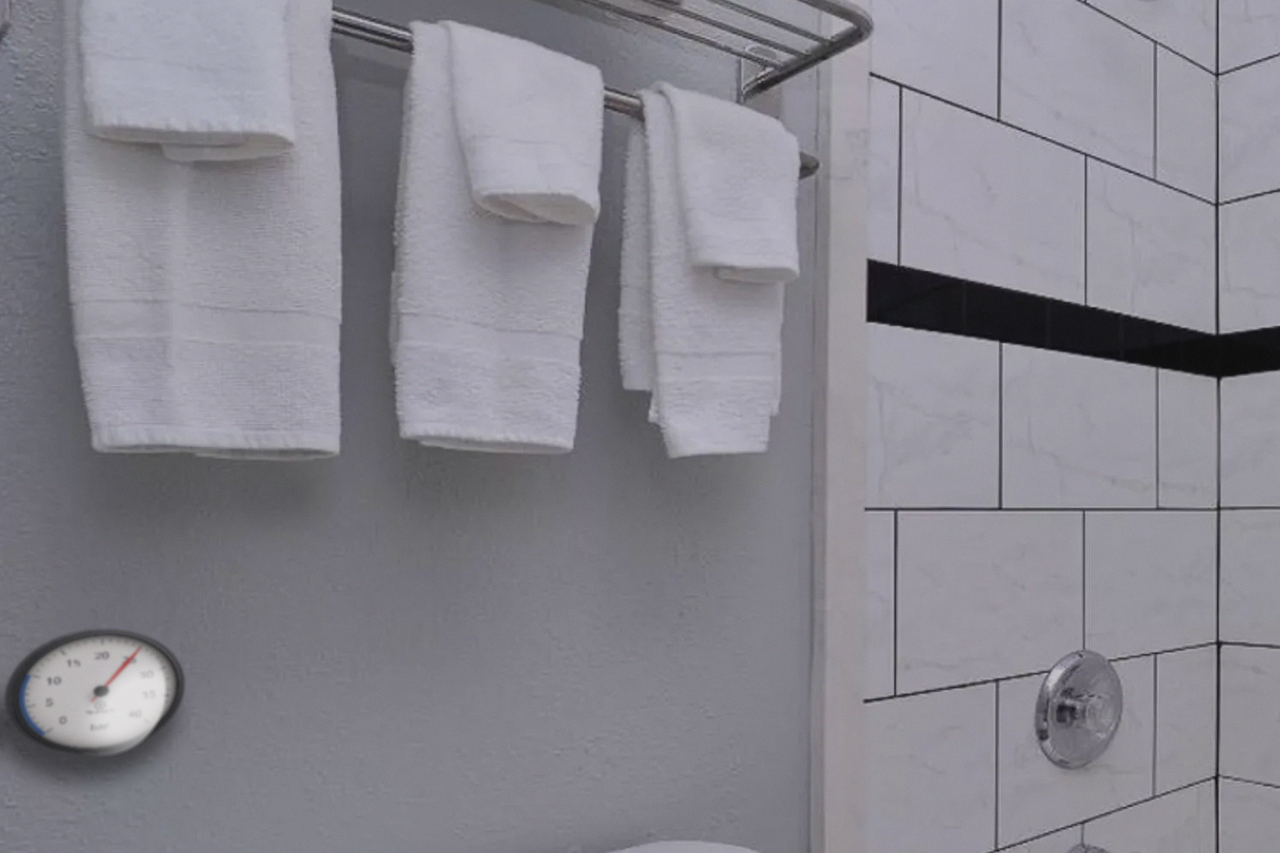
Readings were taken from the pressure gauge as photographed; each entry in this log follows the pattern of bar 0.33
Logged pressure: bar 25
